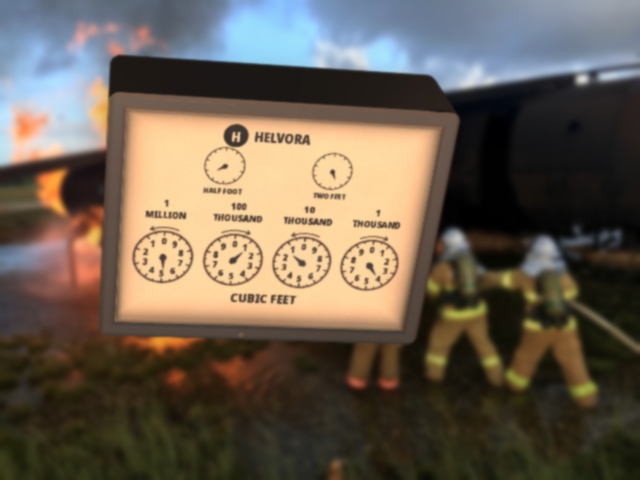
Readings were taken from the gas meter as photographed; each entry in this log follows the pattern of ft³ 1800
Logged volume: ft³ 511400
